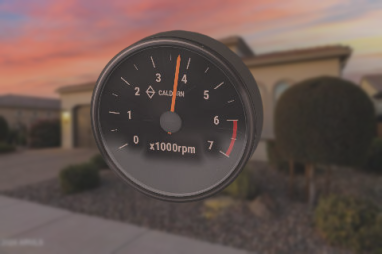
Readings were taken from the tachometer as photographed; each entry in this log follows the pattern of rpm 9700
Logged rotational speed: rpm 3750
